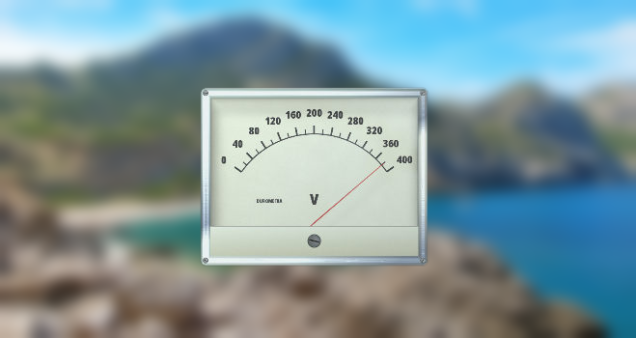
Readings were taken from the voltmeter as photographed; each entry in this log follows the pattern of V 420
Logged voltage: V 380
